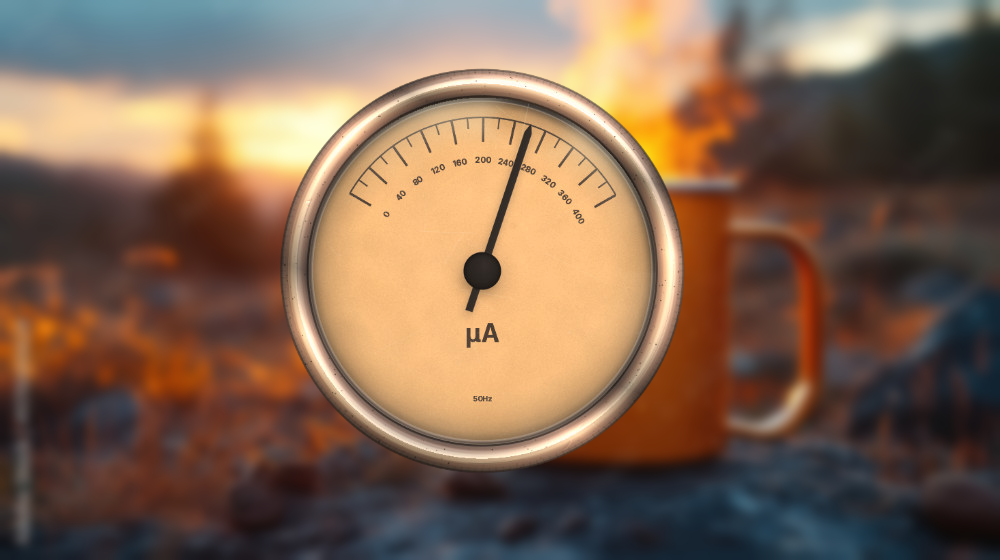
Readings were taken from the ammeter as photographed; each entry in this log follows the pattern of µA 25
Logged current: µA 260
